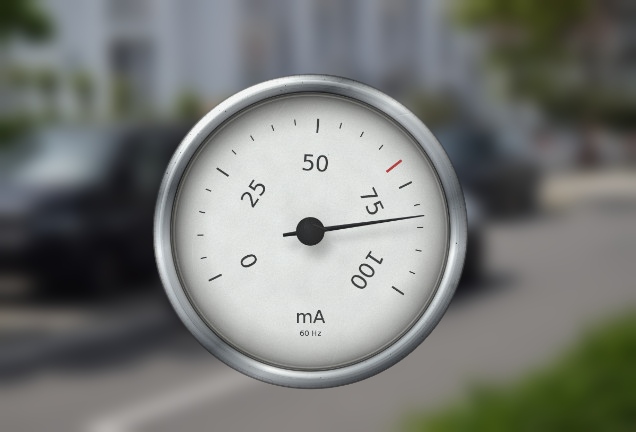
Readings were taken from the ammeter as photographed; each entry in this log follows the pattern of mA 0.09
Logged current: mA 82.5
